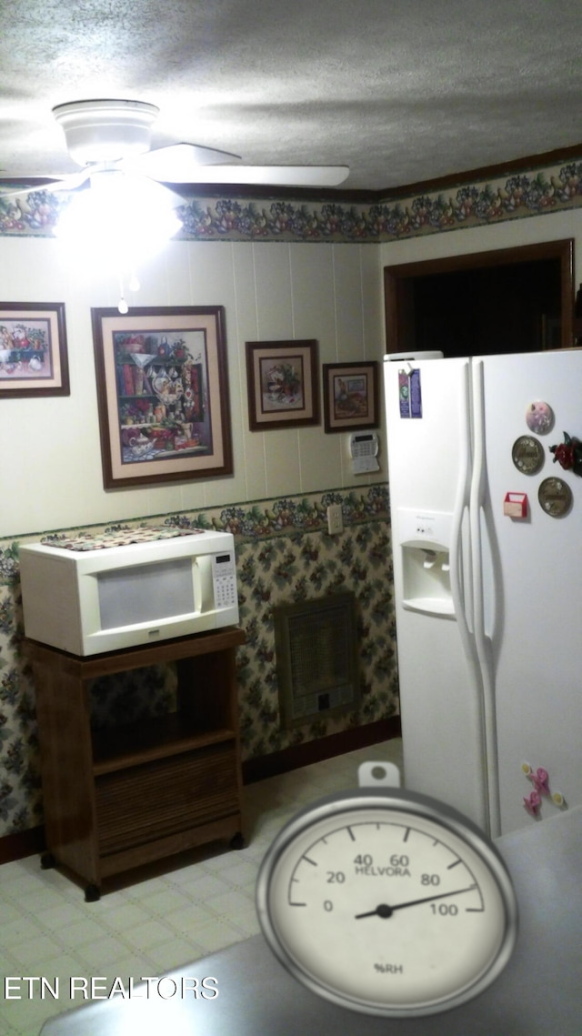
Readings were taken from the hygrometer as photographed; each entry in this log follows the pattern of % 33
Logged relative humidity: % 90
